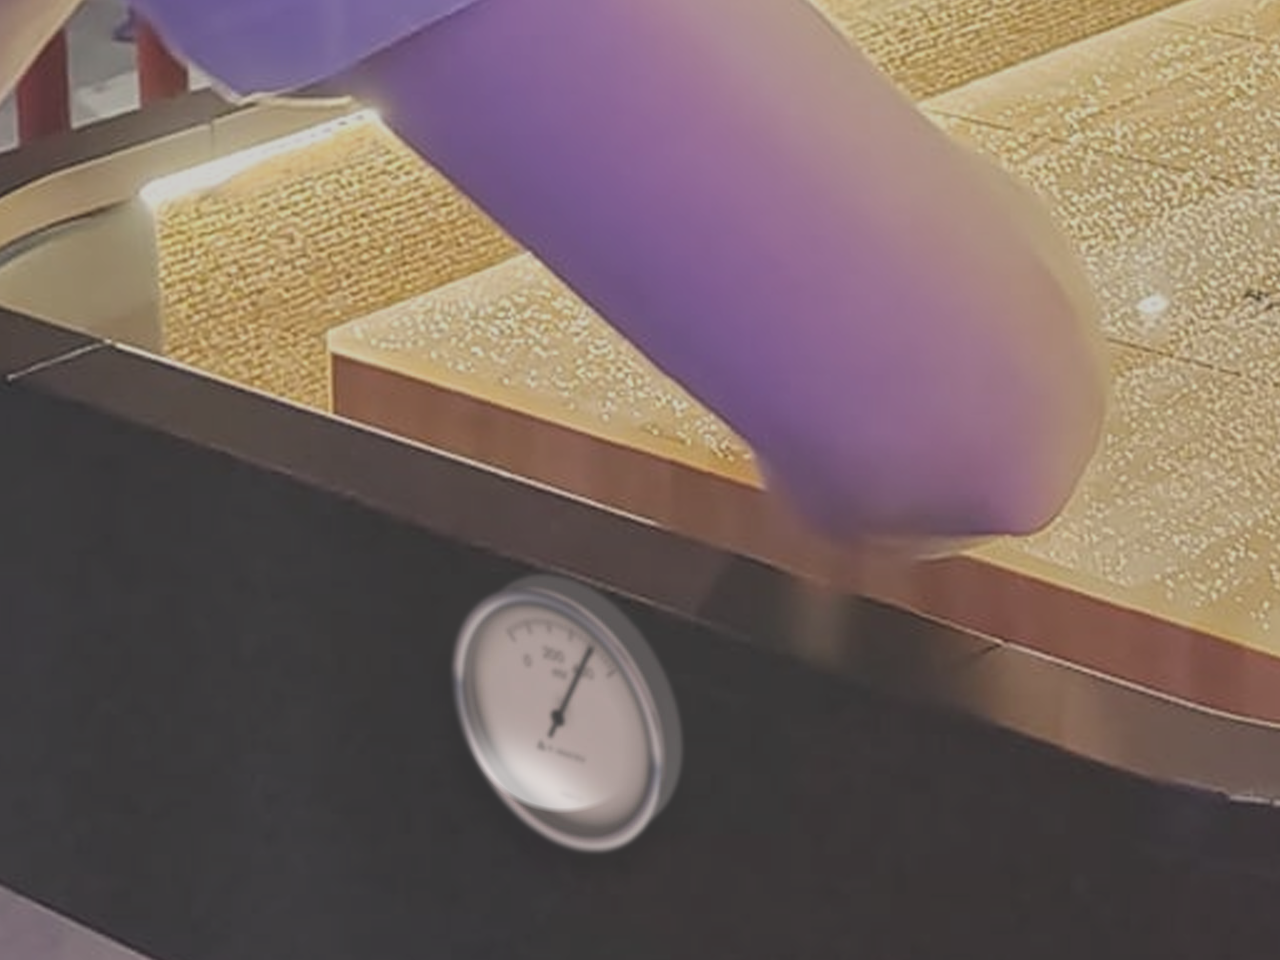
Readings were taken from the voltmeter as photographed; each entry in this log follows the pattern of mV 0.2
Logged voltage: mV 400
